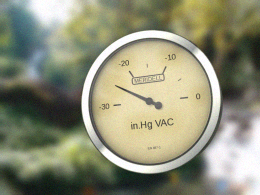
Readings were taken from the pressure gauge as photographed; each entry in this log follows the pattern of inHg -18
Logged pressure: inHg -25
